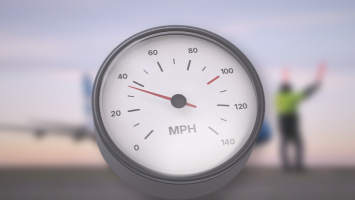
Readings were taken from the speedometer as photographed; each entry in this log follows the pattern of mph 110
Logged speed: mph 35
